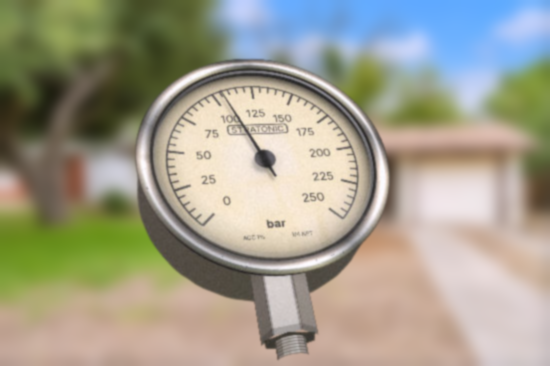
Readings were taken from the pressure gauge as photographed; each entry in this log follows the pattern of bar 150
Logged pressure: bar 105
